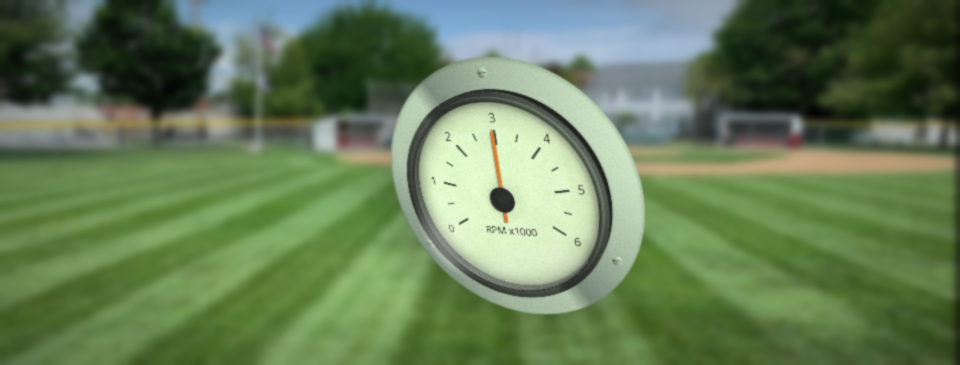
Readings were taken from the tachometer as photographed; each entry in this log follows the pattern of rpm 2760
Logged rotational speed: rpm 3000
